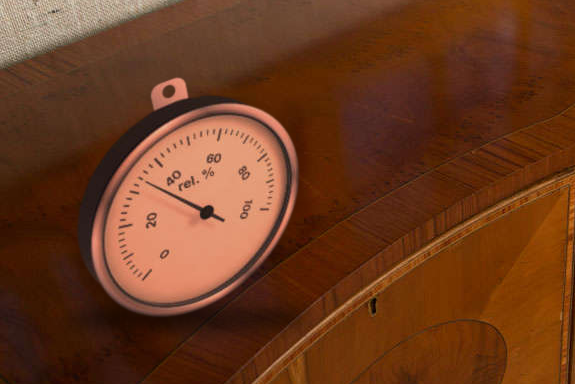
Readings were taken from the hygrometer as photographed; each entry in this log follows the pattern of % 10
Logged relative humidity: % 34
